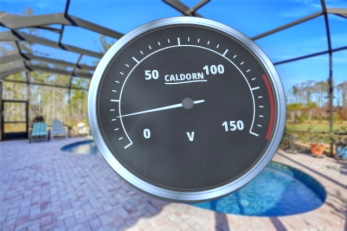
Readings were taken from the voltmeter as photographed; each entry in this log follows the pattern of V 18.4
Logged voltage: V 15
